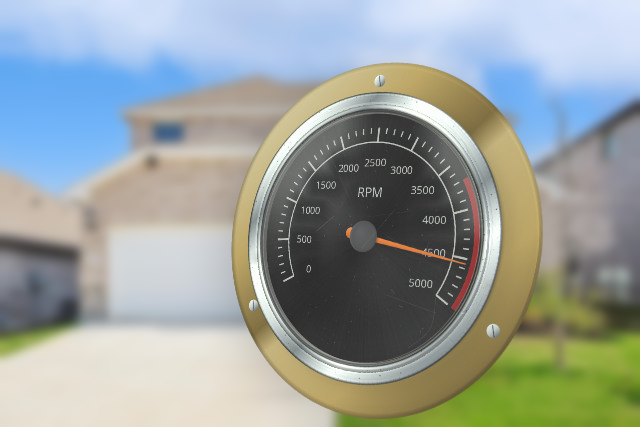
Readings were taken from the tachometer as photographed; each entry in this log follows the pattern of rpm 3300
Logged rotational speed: rpm 4550
